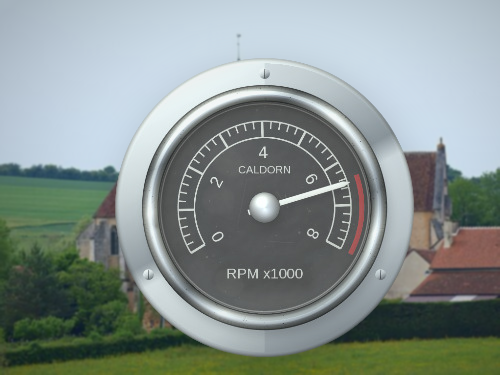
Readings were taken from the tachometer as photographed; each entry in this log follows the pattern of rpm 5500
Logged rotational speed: rpm 6500
